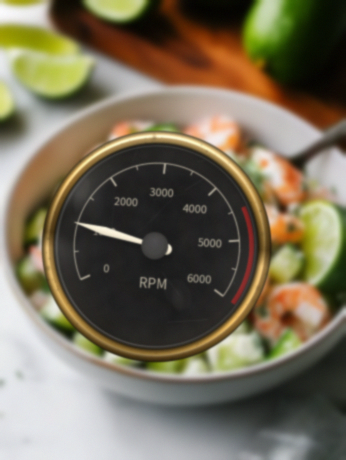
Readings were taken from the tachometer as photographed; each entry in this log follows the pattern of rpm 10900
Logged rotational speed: rpm 1000
